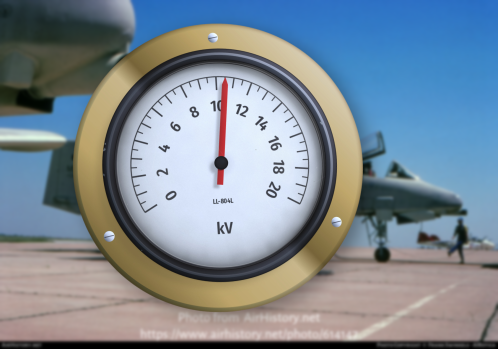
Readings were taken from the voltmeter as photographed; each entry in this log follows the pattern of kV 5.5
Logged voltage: kV 10.5
